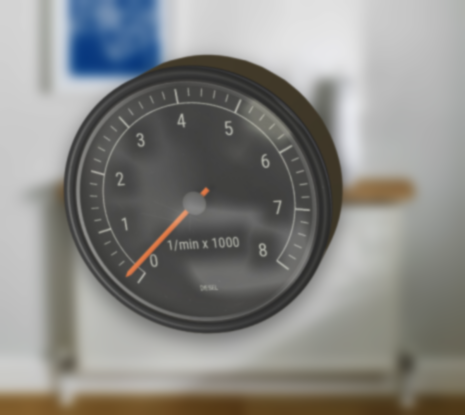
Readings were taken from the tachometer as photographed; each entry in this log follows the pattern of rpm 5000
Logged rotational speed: rpm 200
